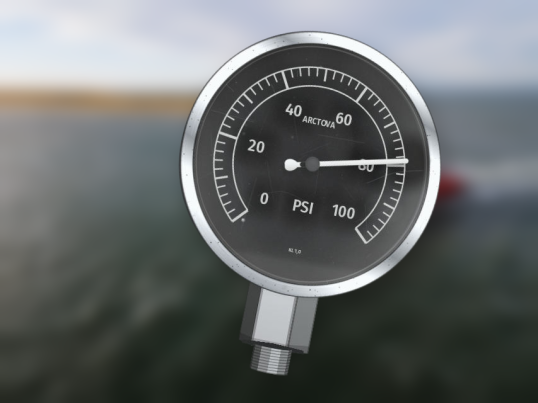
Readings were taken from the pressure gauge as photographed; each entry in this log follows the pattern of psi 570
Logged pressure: psi 79
